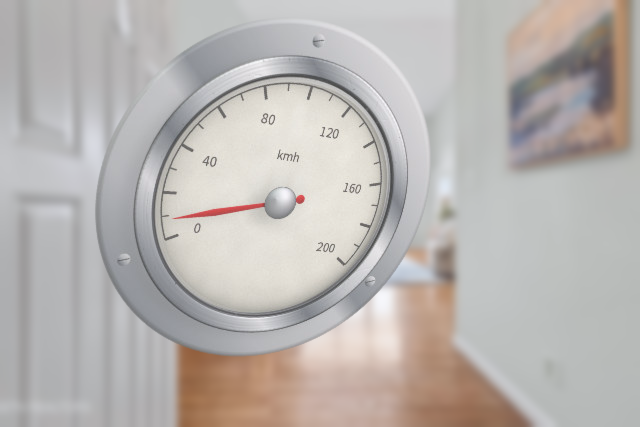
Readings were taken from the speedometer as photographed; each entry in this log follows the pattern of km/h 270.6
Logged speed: km/h 10
